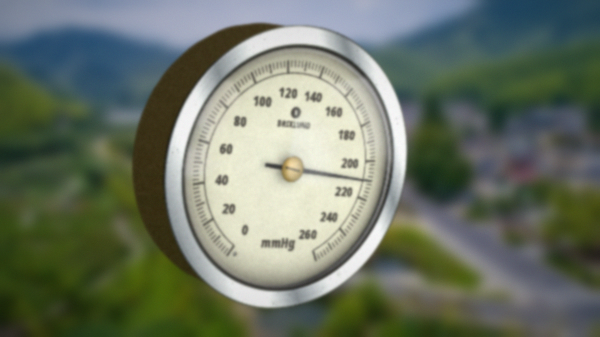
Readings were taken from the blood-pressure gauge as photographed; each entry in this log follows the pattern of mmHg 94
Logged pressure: mmHg 210
